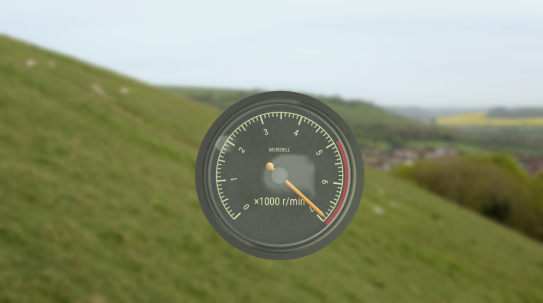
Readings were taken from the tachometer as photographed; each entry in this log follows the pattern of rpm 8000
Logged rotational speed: rpm 6900
